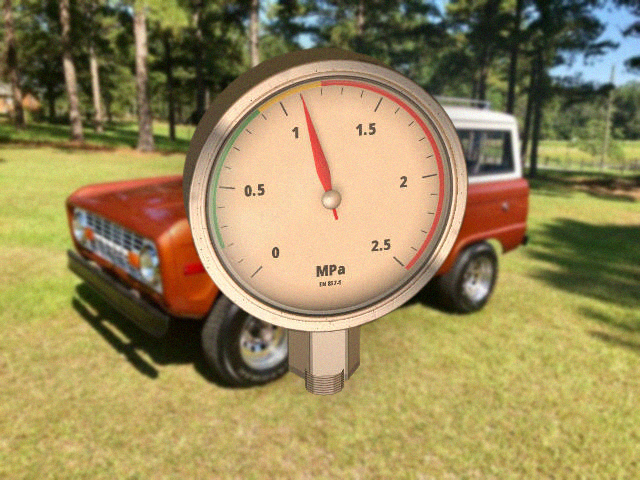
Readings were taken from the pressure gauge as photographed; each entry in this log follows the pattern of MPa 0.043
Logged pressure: MPa 1.1
